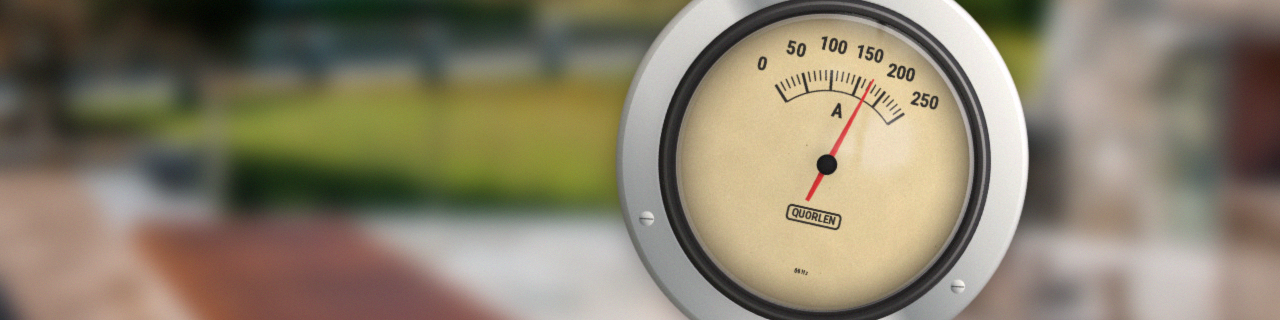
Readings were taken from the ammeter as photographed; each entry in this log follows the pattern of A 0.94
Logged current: A 170
